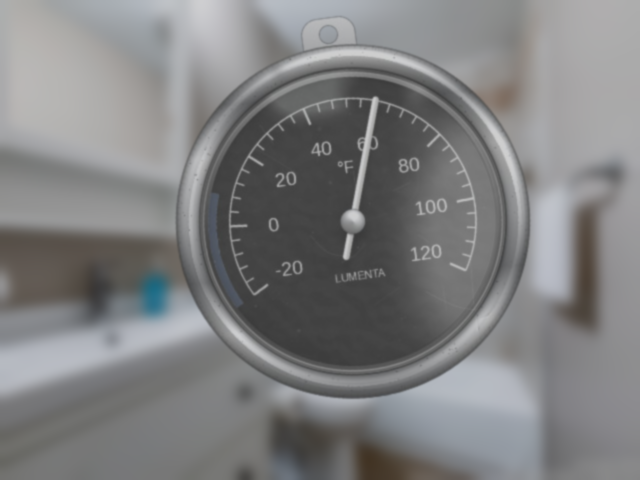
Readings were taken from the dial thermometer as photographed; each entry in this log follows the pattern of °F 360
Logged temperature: °F 60
